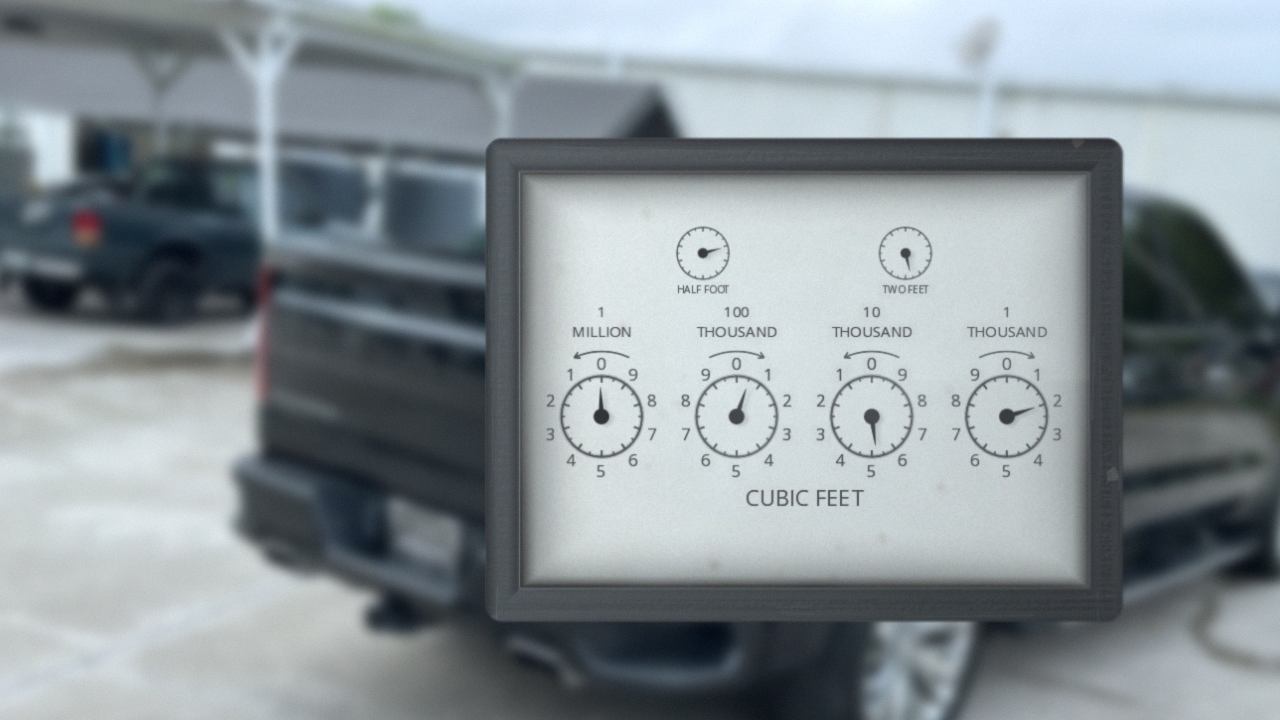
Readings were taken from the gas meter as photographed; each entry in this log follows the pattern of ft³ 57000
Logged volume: ft³ 5200
